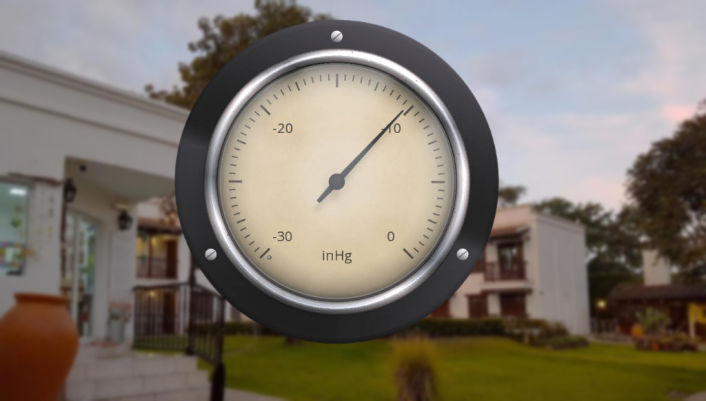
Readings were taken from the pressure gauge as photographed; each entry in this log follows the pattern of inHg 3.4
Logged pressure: inHg -10.25
